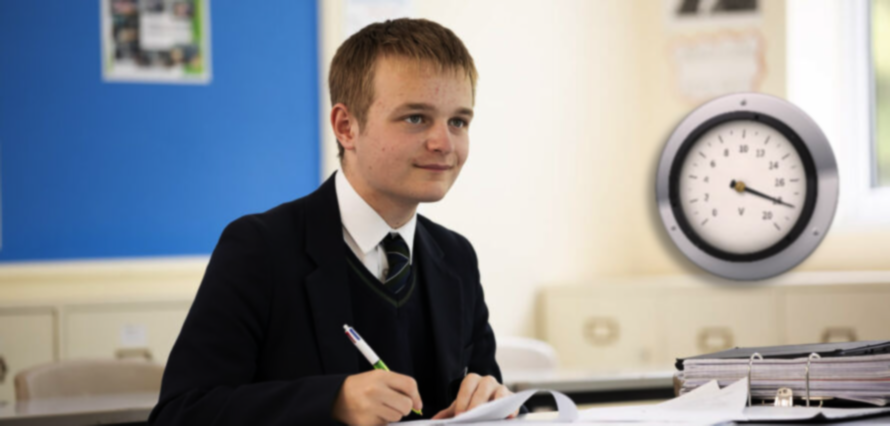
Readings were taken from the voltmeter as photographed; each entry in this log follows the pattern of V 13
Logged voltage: V 18
